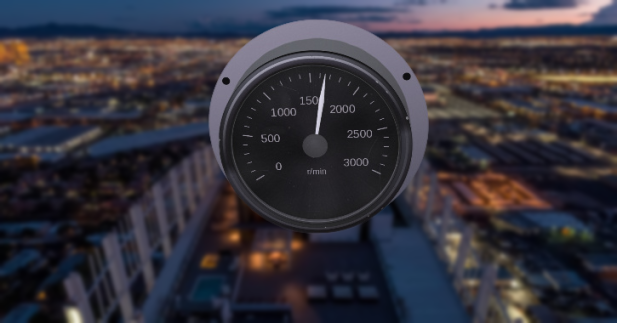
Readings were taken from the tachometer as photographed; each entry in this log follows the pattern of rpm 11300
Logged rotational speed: rpm 1650
